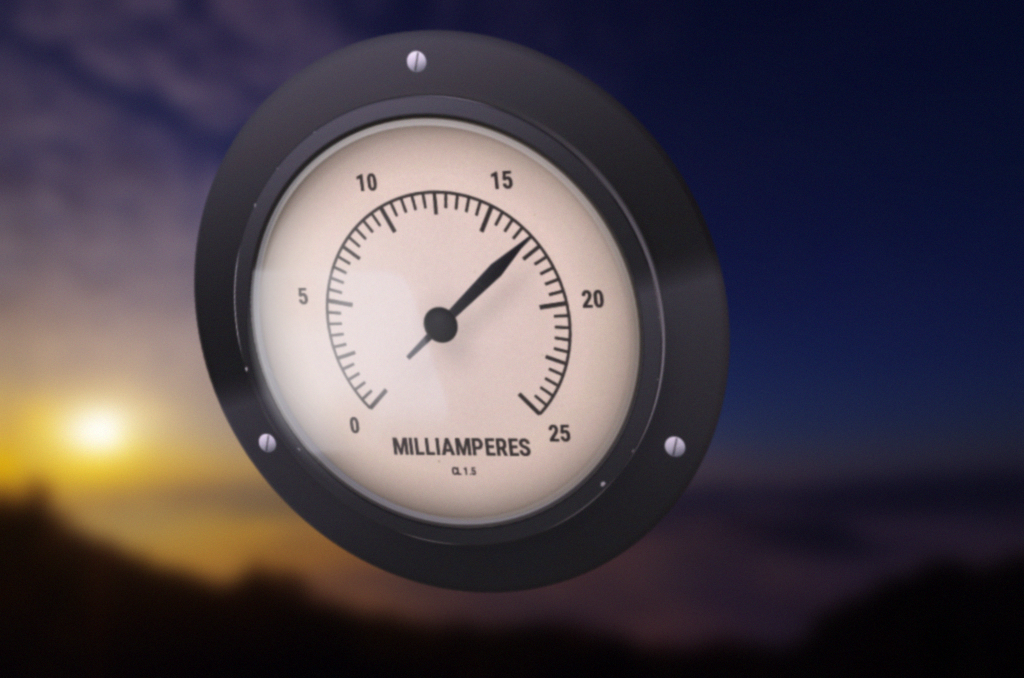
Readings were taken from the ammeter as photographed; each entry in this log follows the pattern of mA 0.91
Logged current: mA 17
